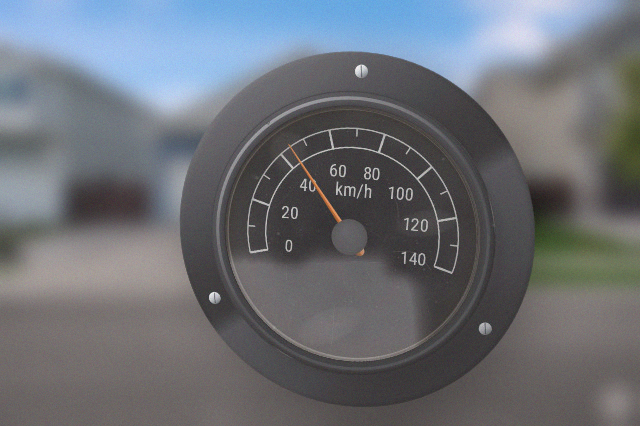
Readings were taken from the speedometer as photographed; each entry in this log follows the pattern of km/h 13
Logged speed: km/h 45
